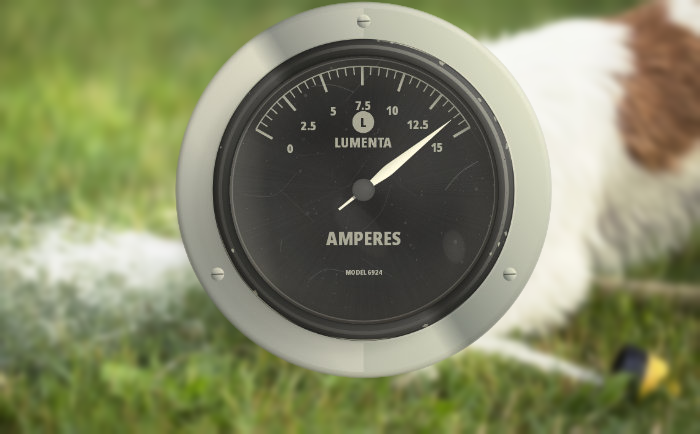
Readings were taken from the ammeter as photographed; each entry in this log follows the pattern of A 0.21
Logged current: A 14
